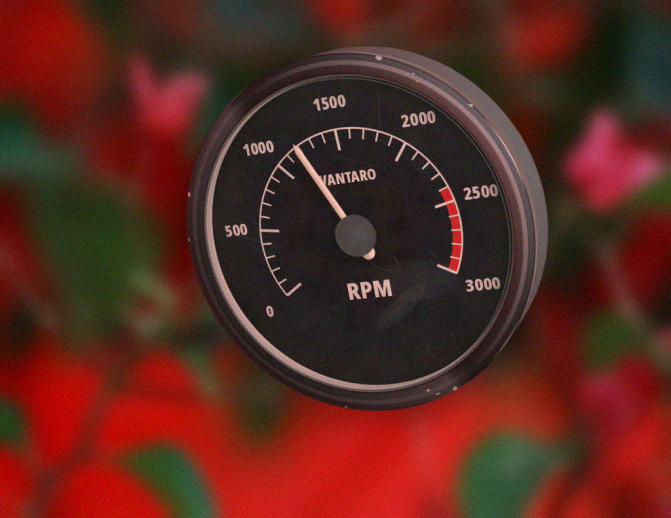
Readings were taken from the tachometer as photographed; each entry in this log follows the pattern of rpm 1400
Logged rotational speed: rpm 1200
